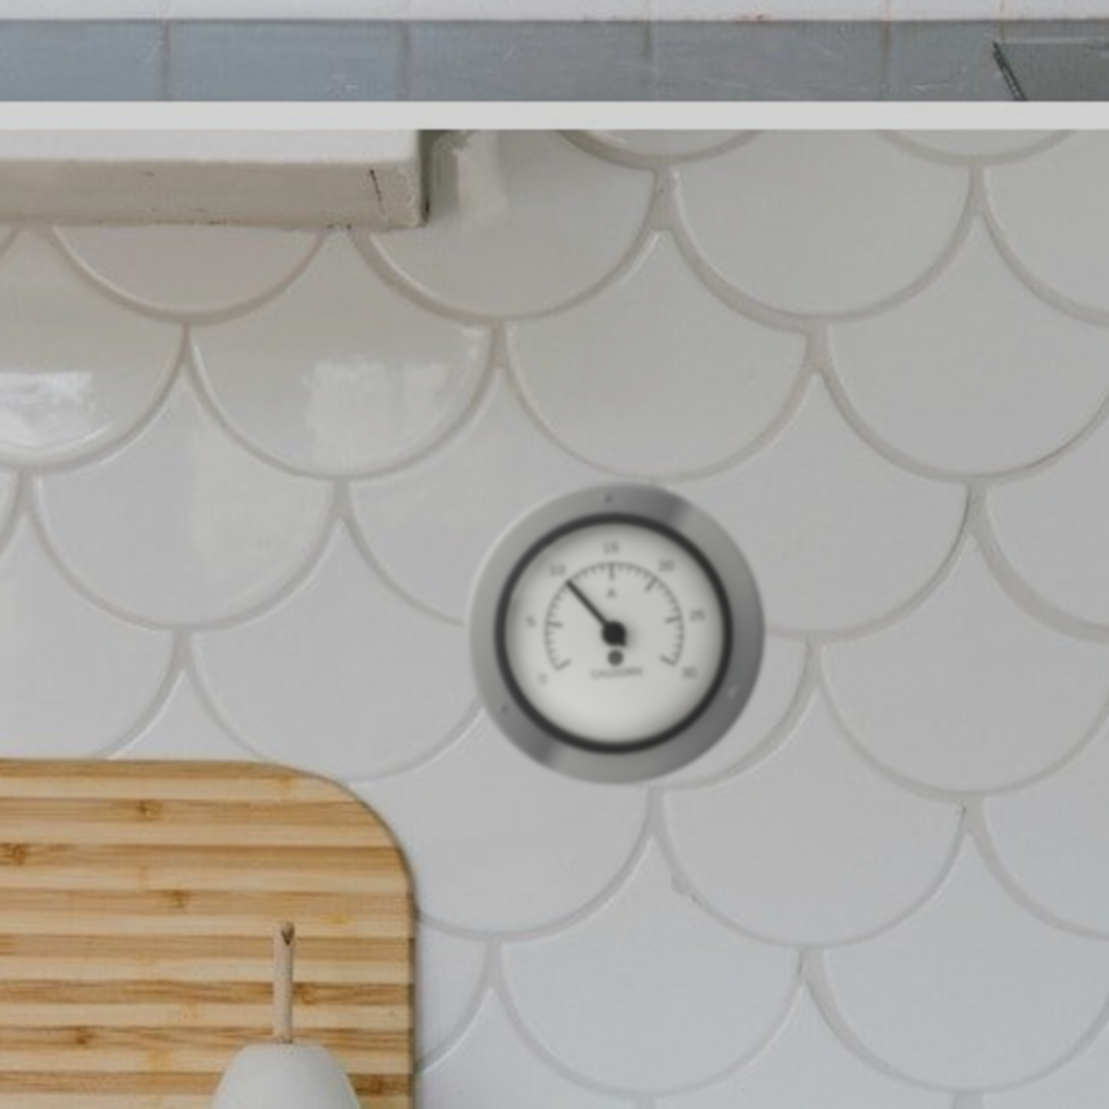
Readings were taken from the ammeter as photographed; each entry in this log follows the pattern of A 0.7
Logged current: A 10
